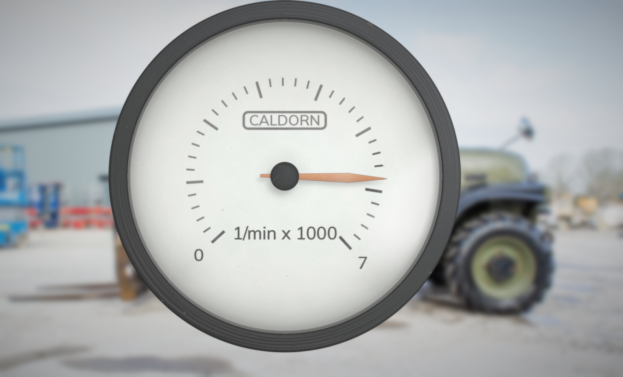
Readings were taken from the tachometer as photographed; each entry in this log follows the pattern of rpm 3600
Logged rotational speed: rpm 5800
